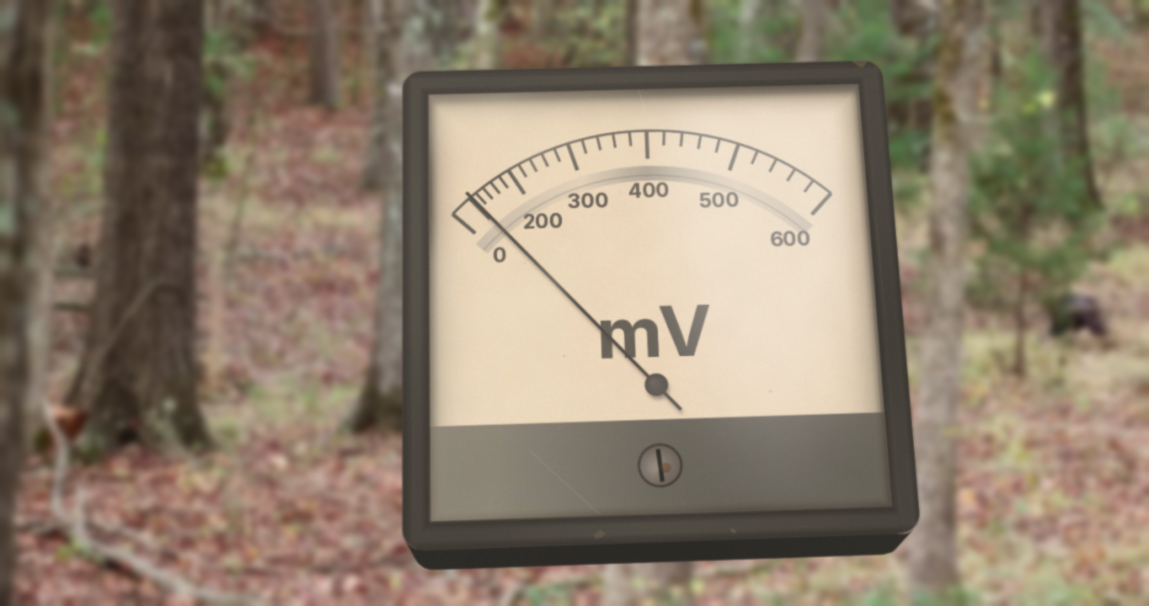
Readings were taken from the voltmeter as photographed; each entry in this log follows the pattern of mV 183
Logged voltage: mV 100
